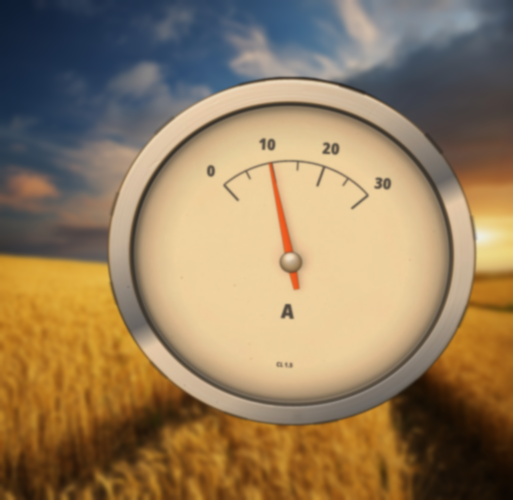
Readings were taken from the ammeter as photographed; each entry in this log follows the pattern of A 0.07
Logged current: A 10
